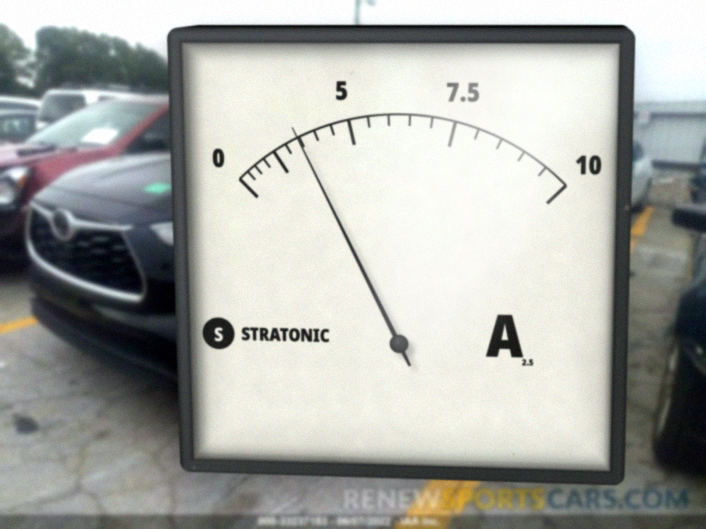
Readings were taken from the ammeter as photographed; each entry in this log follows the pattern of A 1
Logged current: A 3.5
